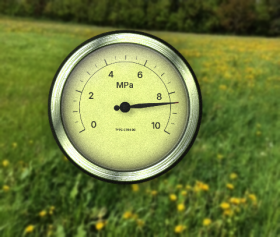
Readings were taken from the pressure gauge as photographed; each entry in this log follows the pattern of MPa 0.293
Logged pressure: MPa 8.5
